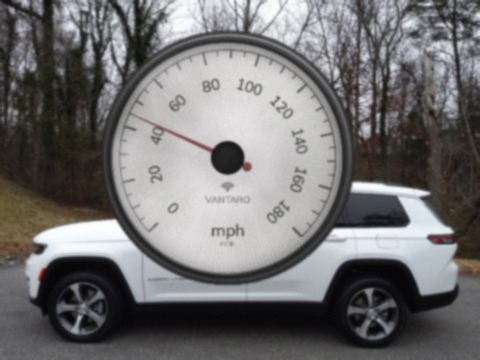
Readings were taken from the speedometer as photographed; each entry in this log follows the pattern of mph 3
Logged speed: mph 45
